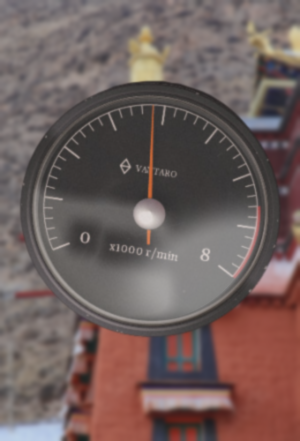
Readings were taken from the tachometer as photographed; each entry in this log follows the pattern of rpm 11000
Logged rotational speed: rpm 3800
